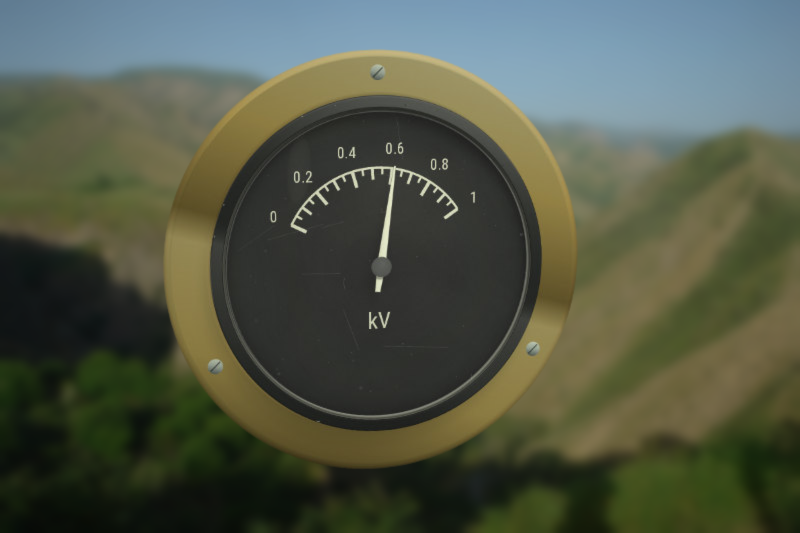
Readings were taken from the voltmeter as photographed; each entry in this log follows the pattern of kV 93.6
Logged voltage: kV 0.6
